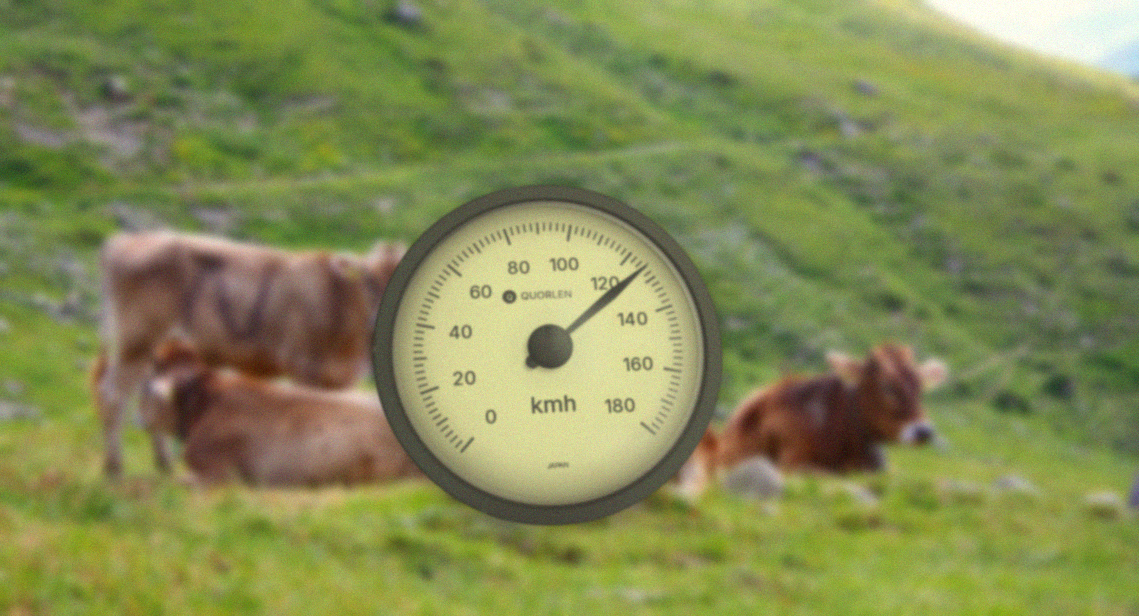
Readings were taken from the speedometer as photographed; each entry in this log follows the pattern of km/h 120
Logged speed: km/h 126
